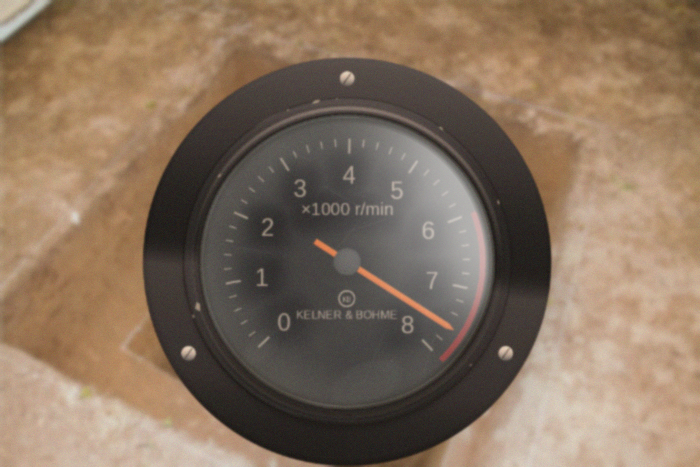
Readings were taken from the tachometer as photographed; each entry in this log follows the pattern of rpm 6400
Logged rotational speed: rpm 7600
